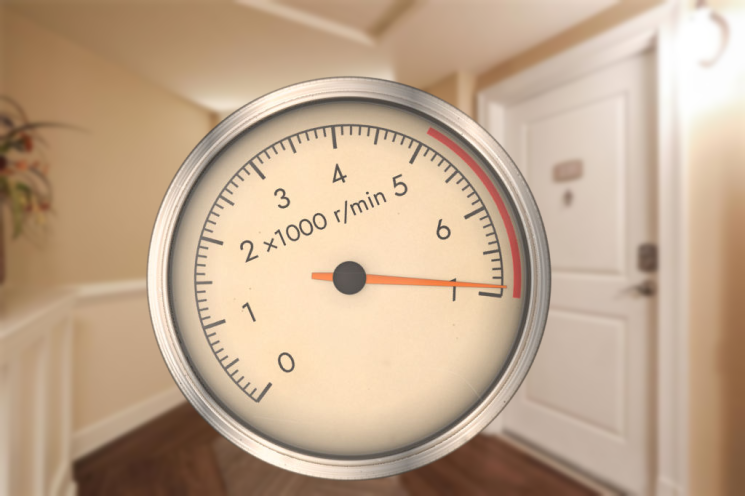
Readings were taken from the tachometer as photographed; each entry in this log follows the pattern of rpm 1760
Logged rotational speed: rpm 6900
